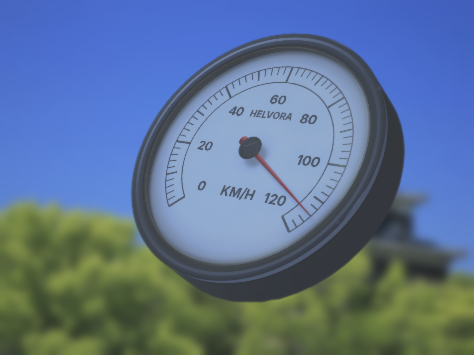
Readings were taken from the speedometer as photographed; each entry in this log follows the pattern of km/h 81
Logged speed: km/h 114
